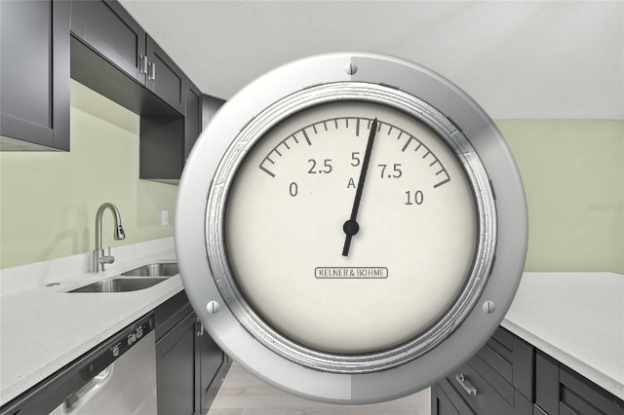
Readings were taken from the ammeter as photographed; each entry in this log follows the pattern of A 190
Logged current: A 5.75
